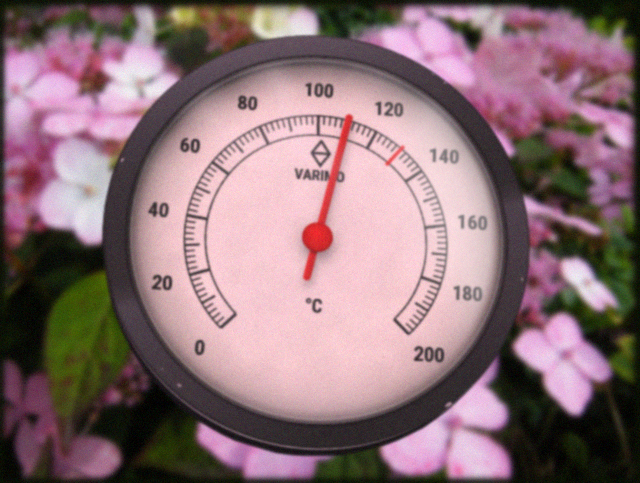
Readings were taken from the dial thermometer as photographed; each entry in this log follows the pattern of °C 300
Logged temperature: °C 110
